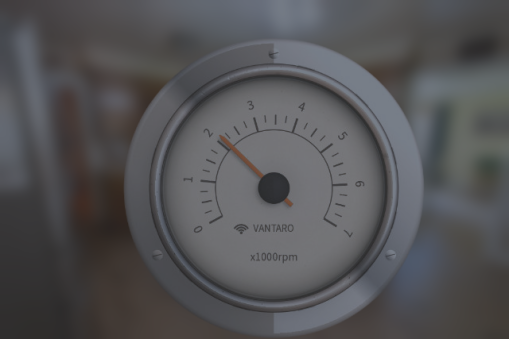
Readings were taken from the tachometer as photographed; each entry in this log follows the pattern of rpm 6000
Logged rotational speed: rpm 2125
